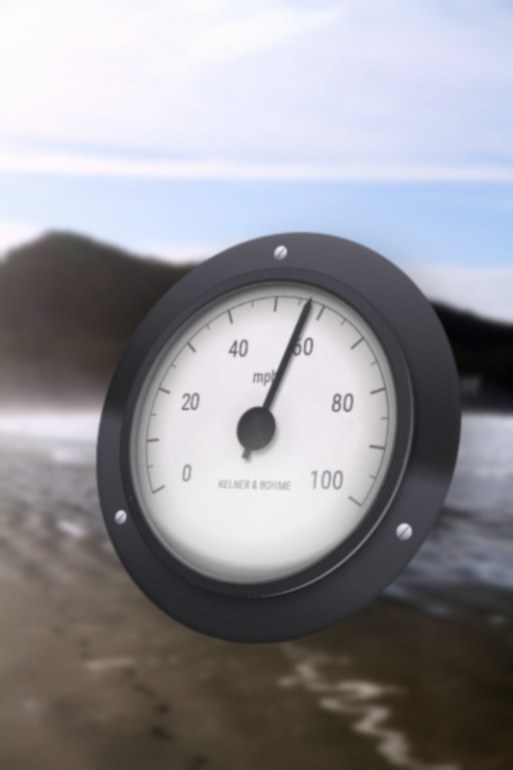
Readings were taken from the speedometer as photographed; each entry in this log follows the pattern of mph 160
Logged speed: mph 57.5
